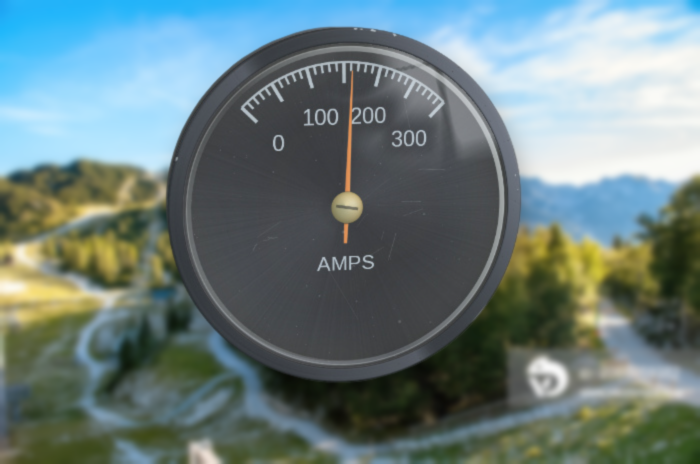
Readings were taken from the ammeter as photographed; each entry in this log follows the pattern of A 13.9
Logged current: A 160
